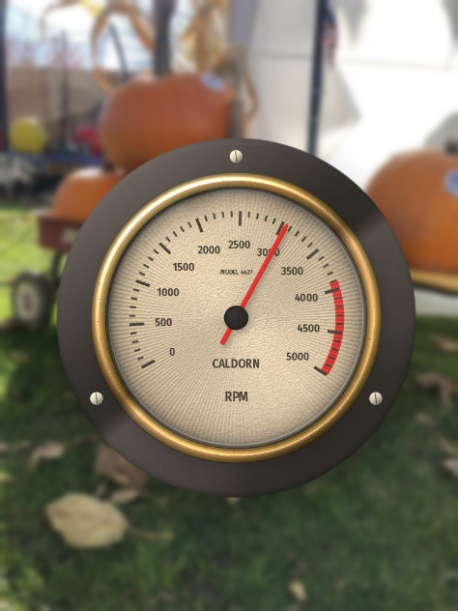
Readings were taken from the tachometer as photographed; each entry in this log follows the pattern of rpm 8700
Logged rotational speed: rpm 3050
